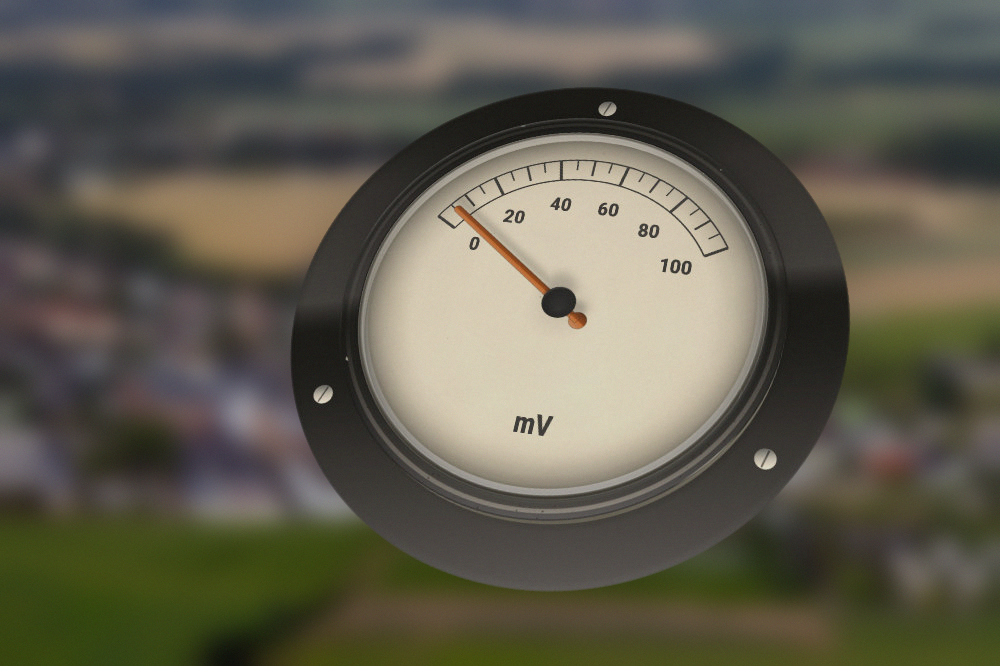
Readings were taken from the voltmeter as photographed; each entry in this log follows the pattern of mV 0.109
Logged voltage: mV 5
